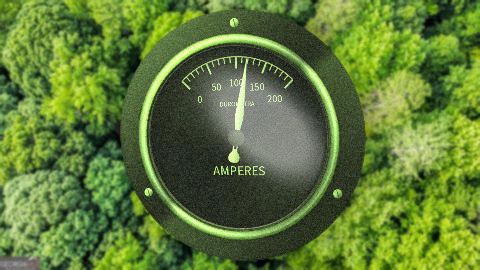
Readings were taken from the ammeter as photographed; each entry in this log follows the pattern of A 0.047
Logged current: A 120
